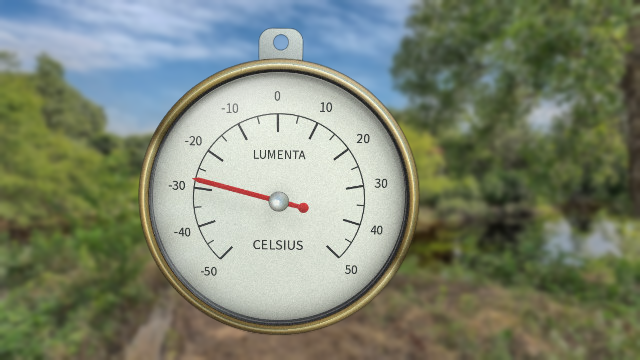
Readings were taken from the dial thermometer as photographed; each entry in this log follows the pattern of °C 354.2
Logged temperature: °C -27.5
